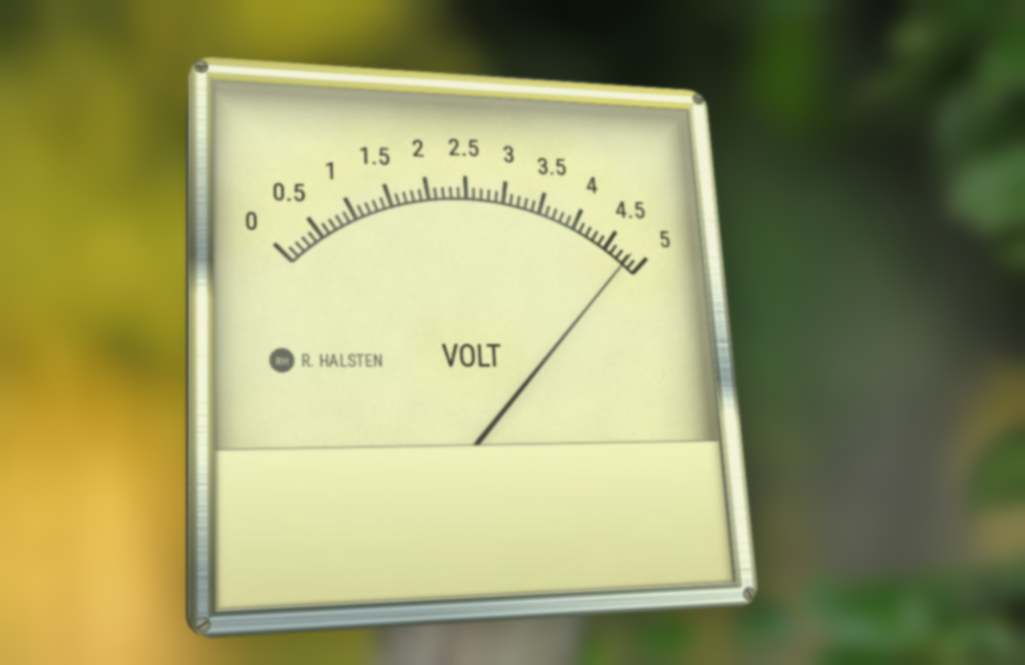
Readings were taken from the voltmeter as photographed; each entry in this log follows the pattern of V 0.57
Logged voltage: V 4.8
